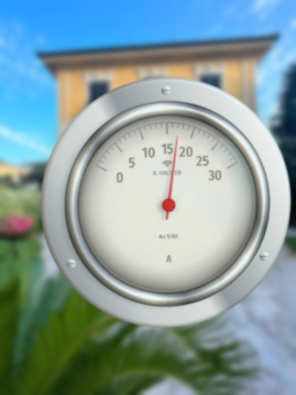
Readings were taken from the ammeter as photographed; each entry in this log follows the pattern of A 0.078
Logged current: A 17
